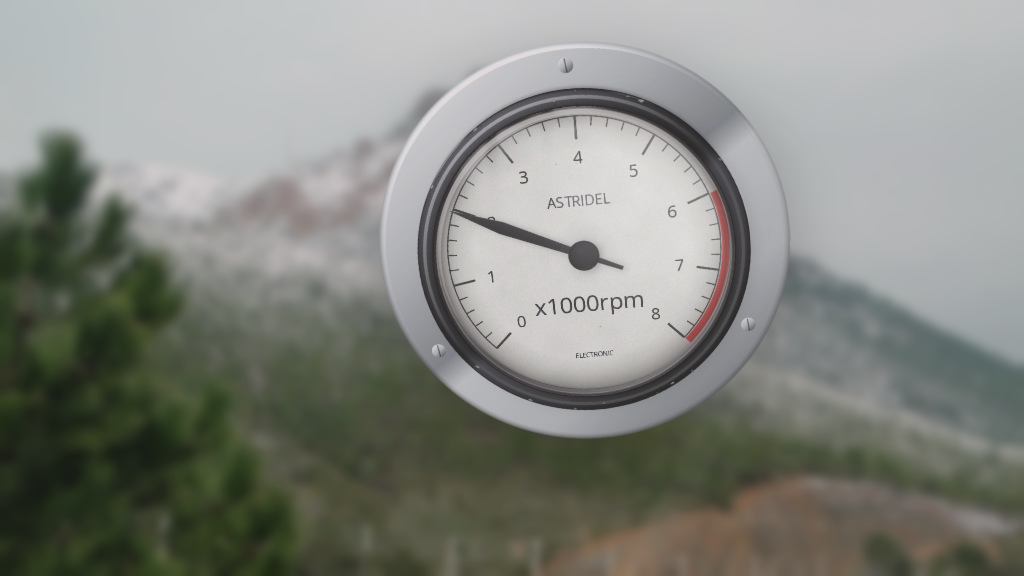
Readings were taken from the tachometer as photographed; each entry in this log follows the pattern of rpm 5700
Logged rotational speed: rpm 2000
